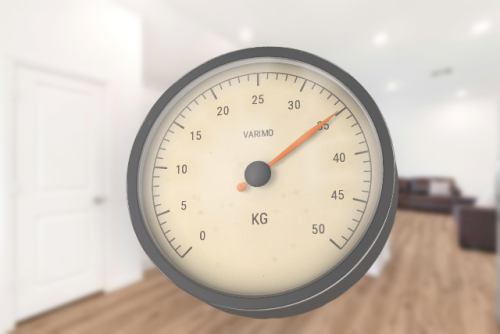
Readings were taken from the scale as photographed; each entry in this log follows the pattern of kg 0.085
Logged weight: kg 35
